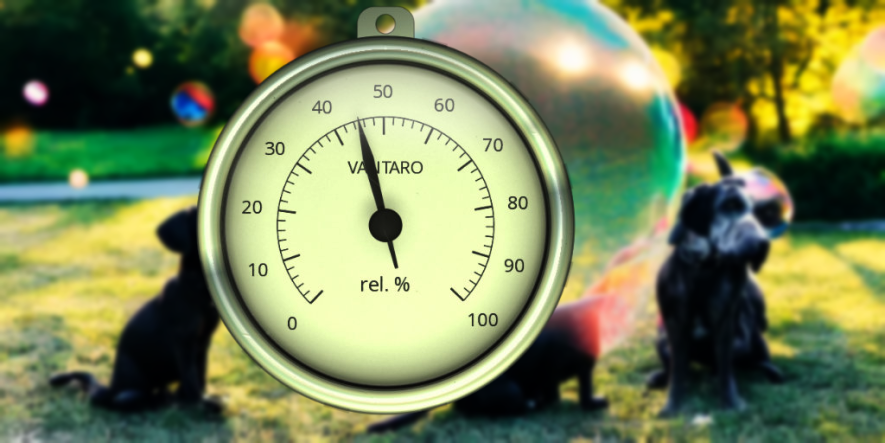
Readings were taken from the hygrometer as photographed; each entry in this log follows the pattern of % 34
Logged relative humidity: % 45
